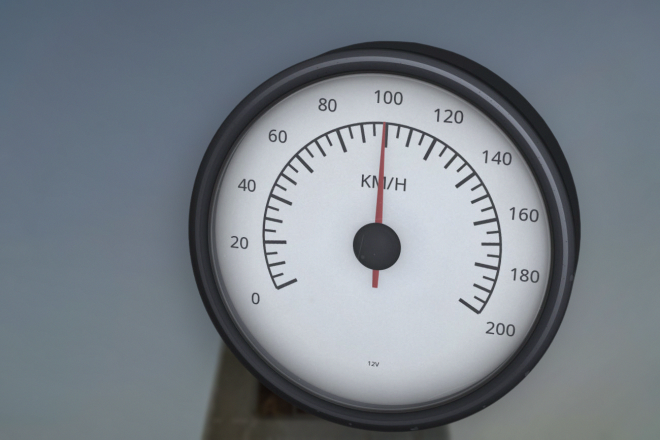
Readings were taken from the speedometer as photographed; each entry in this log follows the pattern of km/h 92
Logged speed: km/h 100
